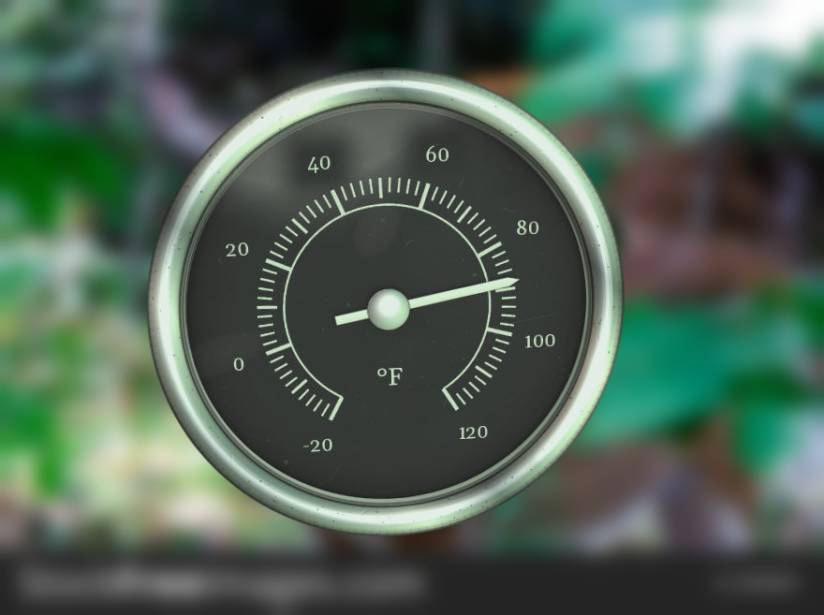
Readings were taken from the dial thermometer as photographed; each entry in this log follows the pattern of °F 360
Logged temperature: °F 88
